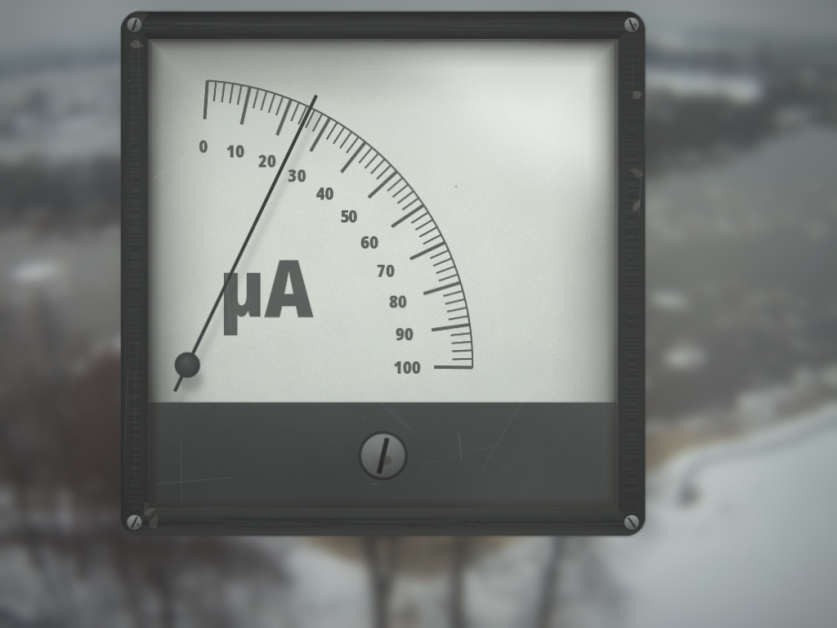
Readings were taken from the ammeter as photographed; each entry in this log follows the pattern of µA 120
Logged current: µA 25
